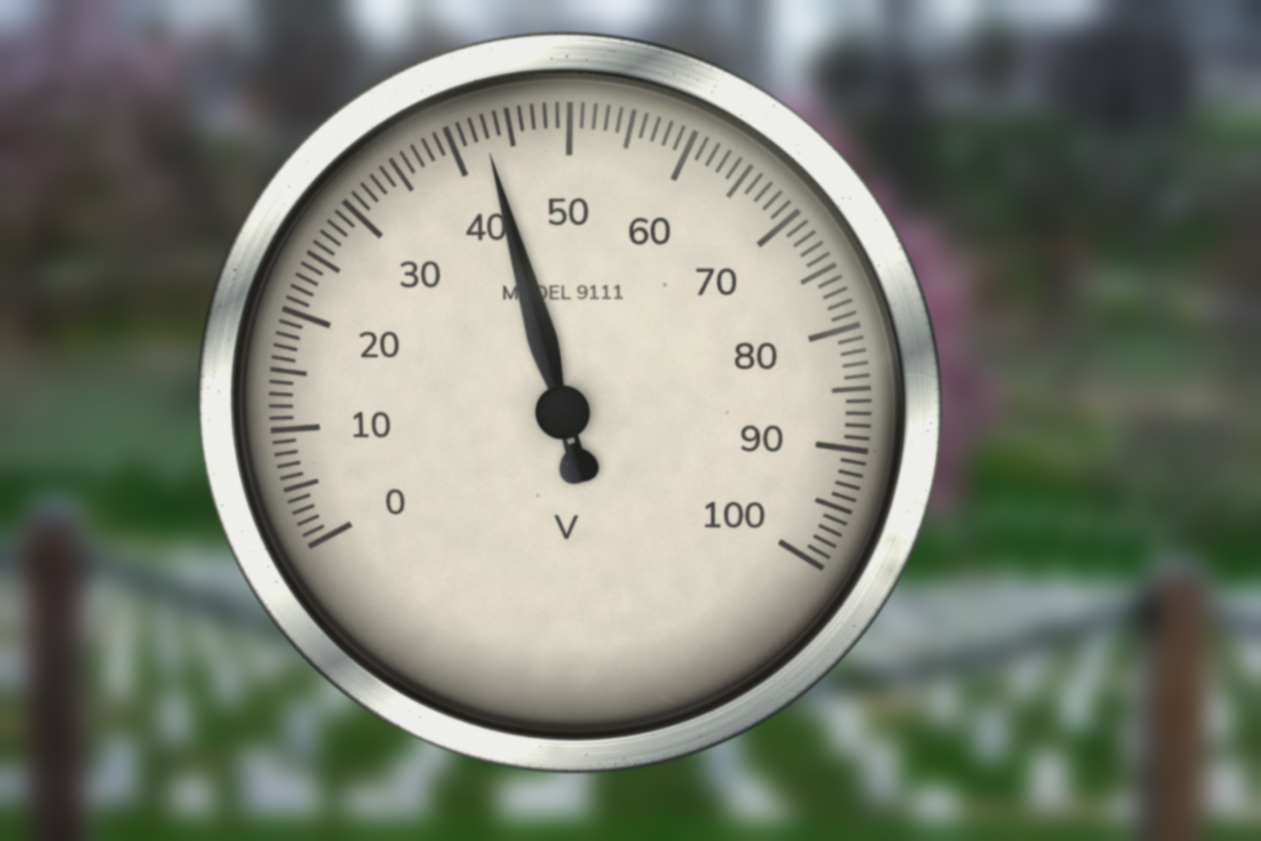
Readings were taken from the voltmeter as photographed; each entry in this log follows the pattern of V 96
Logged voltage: V 43
